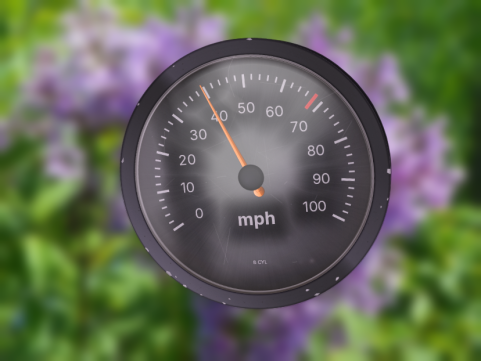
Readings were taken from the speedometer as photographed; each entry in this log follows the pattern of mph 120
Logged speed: mph 40
